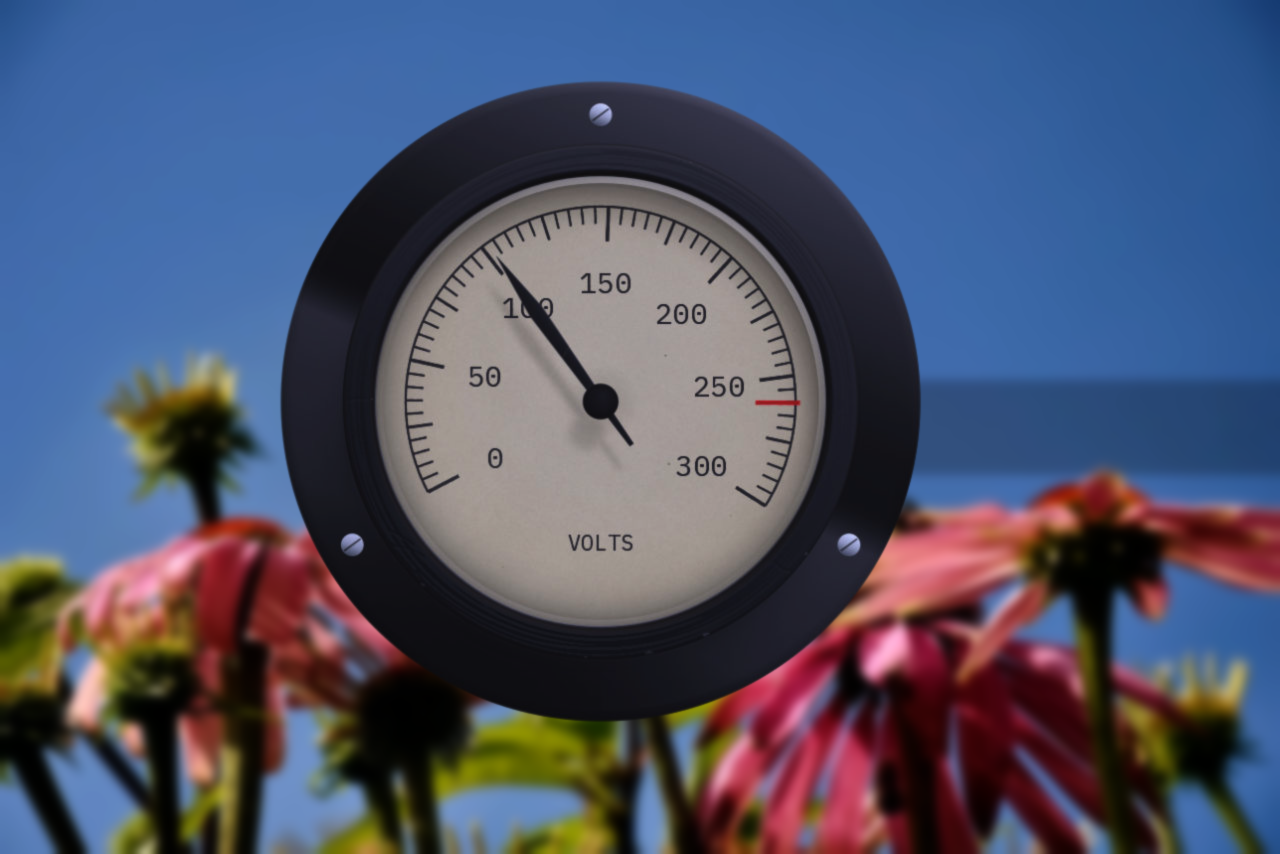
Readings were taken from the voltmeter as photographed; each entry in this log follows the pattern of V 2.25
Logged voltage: V 102.5
